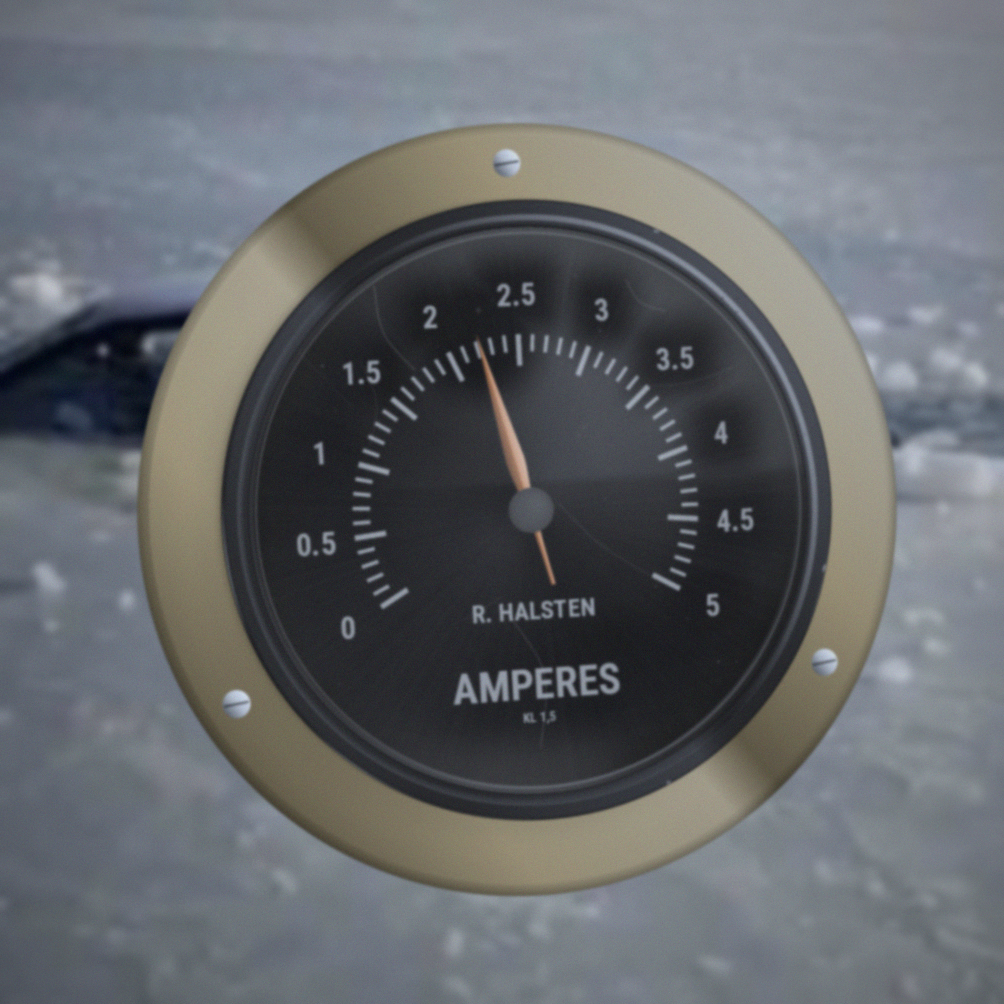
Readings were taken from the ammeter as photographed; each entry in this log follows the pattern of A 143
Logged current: A 2.2
